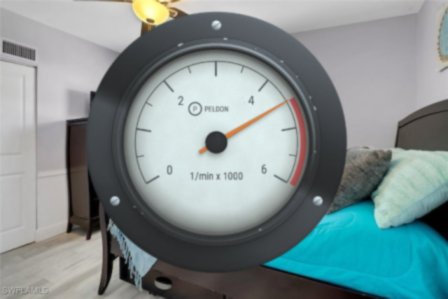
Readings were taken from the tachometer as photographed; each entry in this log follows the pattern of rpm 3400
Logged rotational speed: rpm 4500
